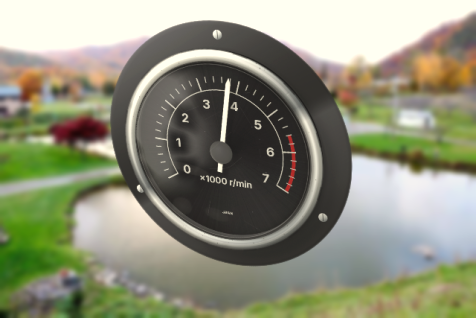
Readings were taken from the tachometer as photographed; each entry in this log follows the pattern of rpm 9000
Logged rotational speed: rpm 3800
